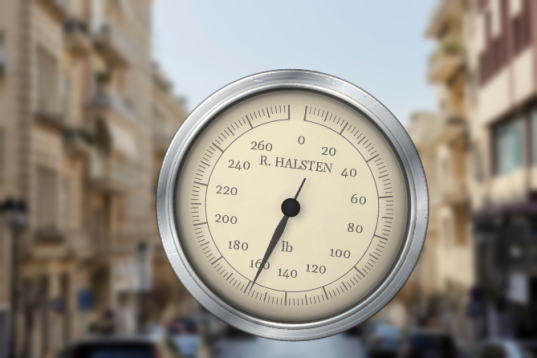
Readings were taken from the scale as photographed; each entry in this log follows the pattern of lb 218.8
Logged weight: lb 158
